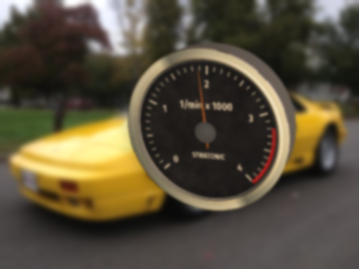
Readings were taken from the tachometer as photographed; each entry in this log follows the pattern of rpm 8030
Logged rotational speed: rpm 1900
